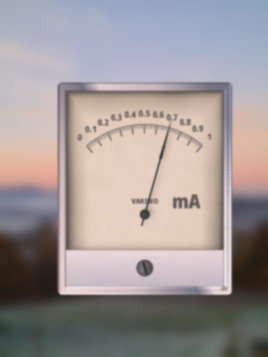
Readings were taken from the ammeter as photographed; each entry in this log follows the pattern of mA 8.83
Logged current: mA 0.7
